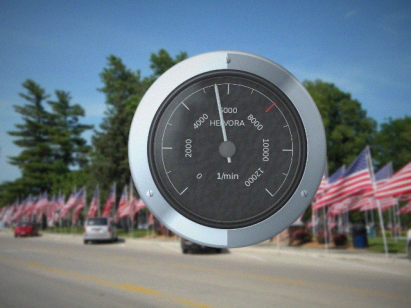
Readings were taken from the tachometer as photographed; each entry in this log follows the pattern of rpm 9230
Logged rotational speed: rpm 5500
